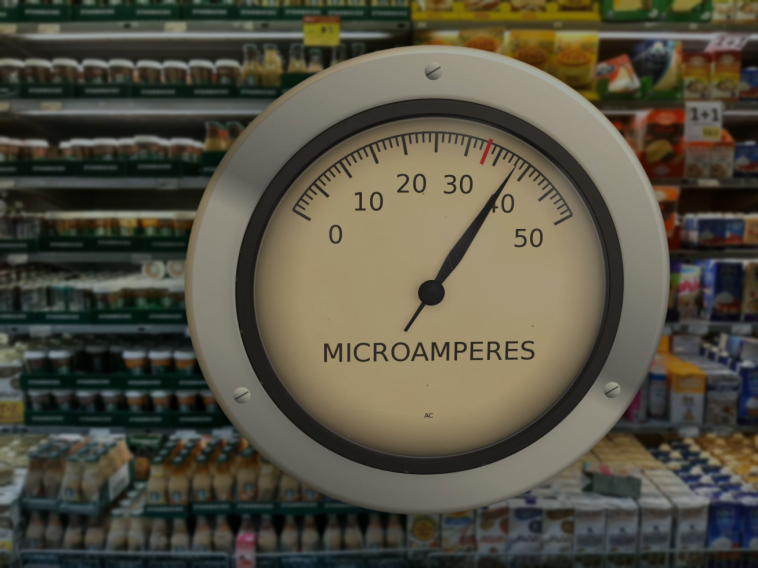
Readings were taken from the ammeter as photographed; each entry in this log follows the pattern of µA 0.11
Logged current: µA 38
